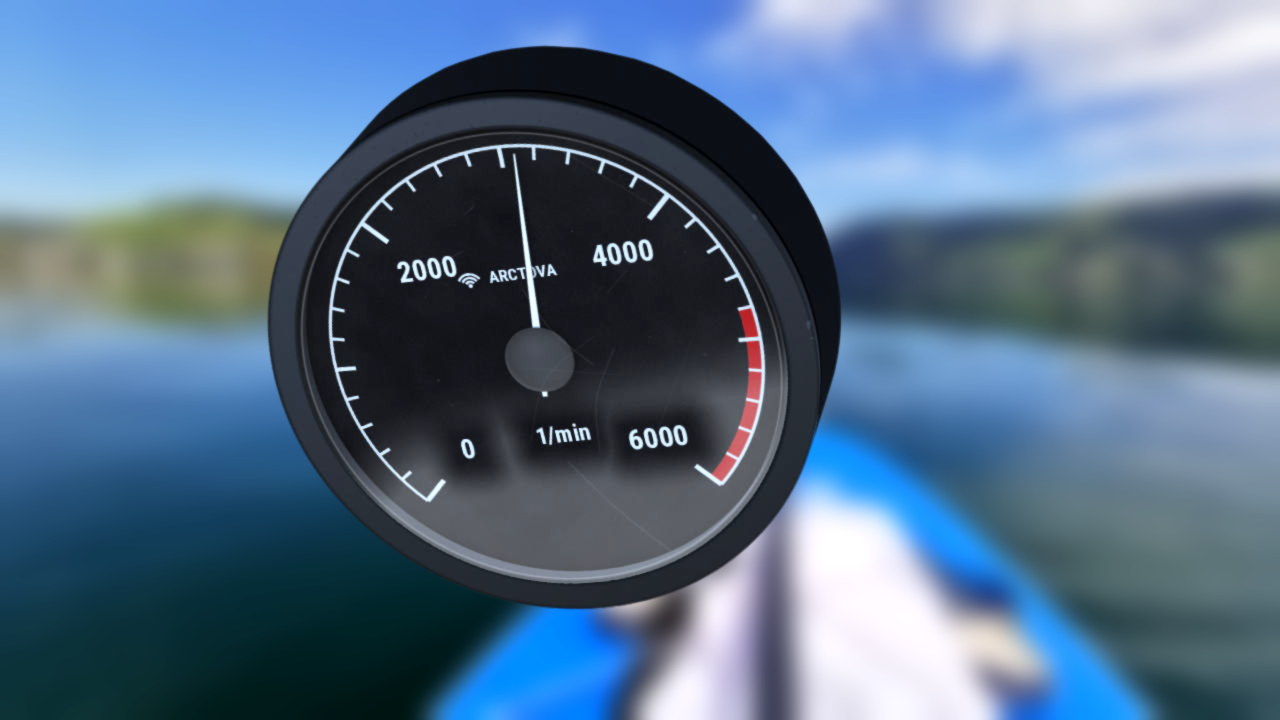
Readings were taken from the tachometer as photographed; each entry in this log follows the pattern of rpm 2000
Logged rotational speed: rpm 3100
